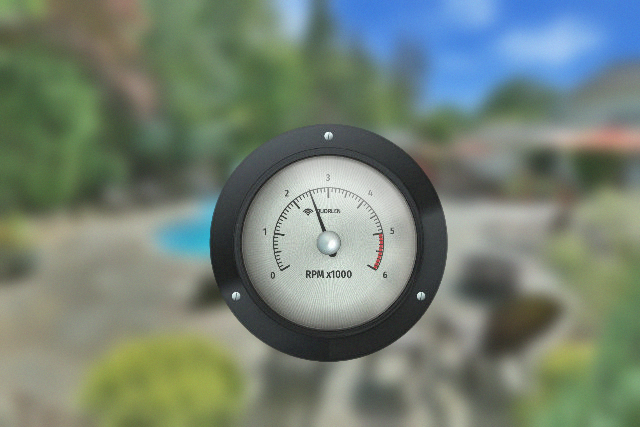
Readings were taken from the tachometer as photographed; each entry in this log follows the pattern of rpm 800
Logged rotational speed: rpm 2500
